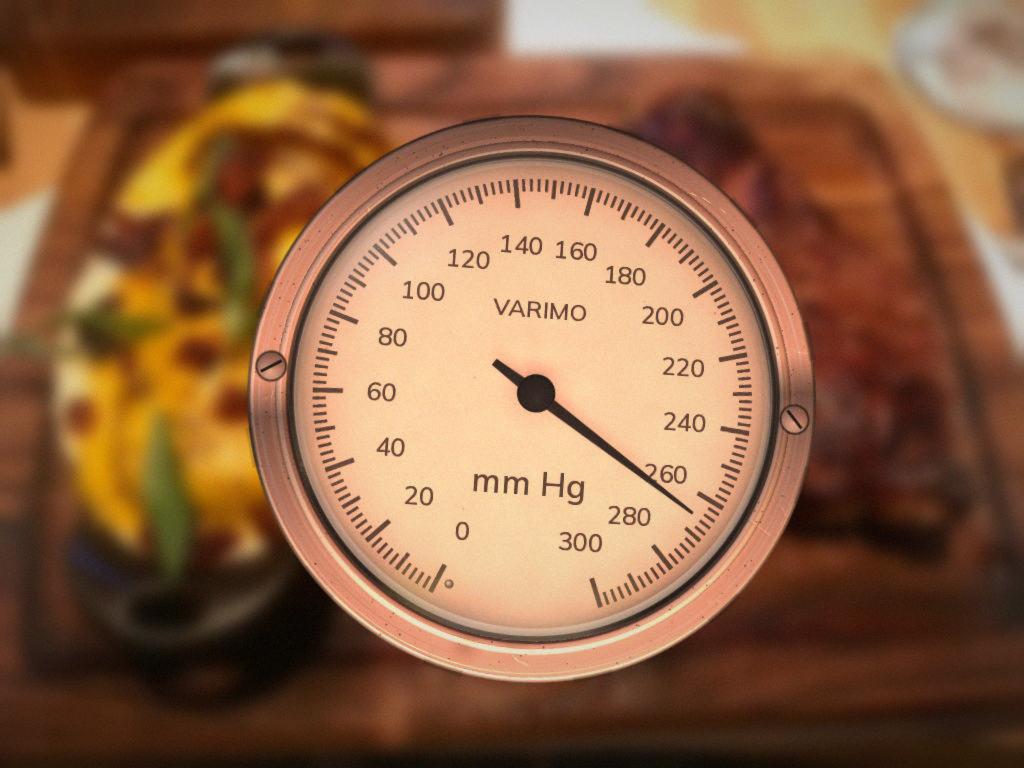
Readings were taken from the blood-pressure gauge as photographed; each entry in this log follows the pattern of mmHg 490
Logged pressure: mmHg 266
